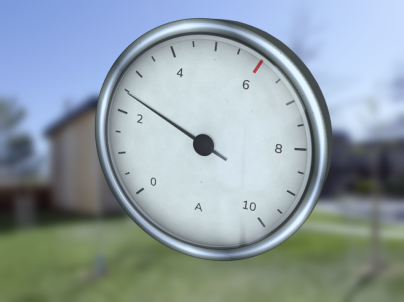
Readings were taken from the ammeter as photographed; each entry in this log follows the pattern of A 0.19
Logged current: A 2.5
